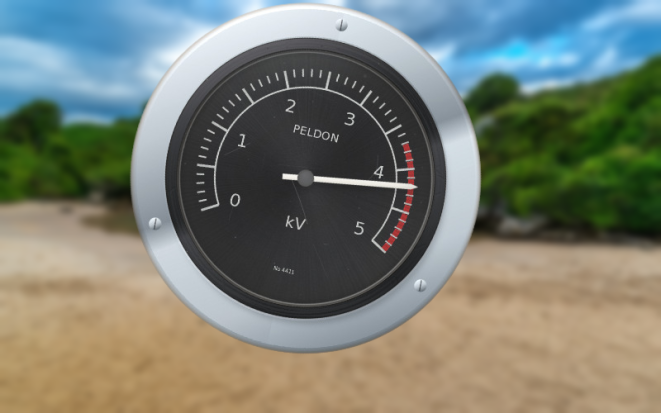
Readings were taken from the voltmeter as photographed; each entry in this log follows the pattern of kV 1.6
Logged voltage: kV 4.2
